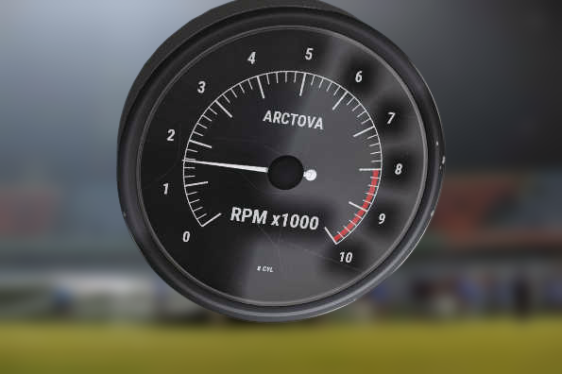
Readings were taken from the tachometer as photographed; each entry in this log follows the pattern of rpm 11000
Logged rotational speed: rpm 1600
